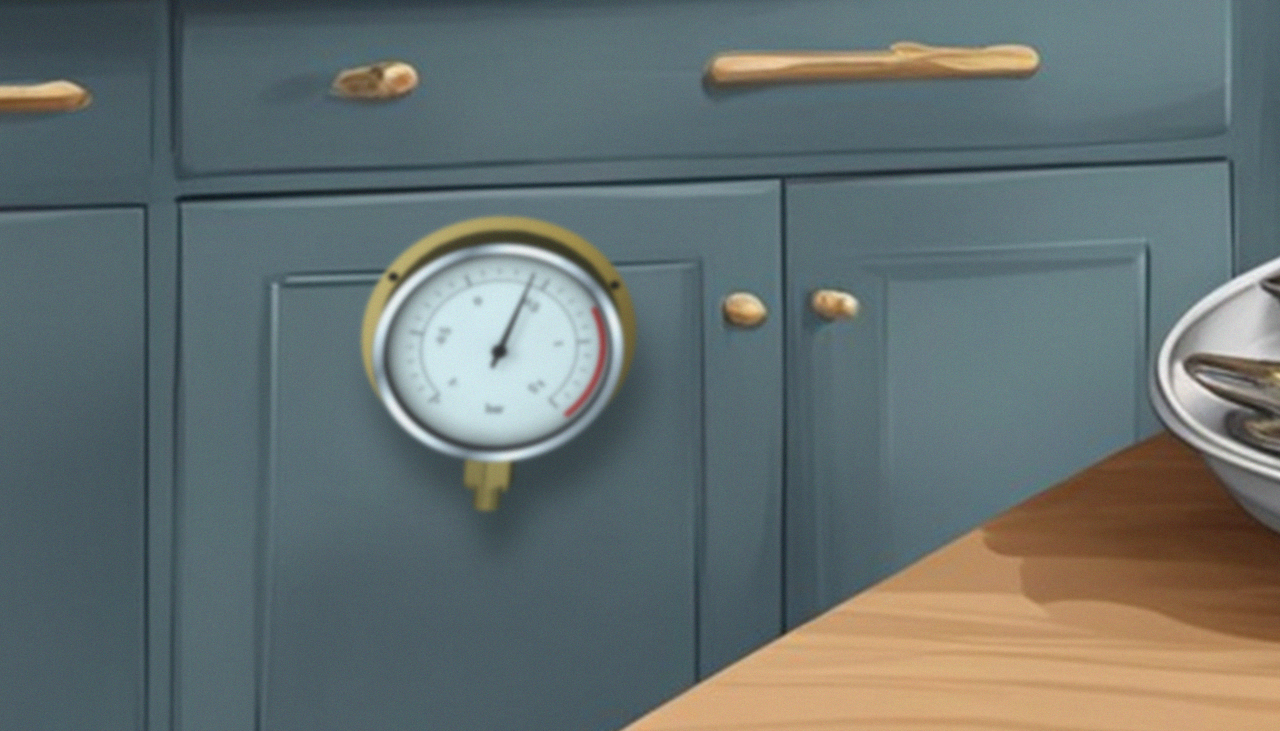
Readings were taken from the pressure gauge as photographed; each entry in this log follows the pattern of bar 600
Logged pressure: bar 0.4
